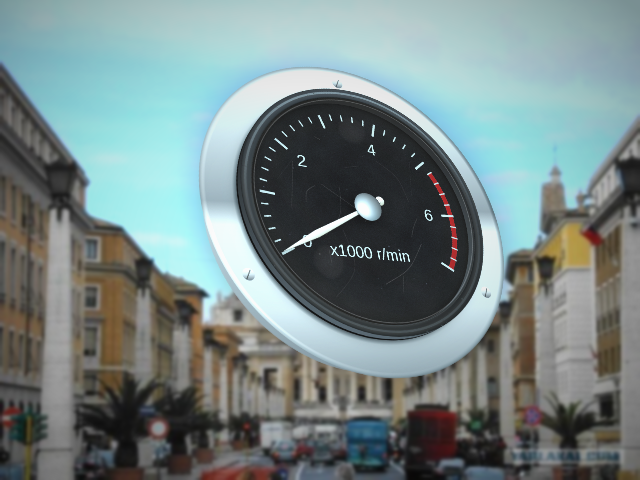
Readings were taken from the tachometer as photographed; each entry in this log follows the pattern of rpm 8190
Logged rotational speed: rpm 0
